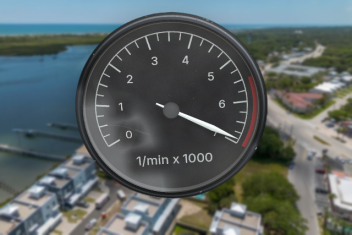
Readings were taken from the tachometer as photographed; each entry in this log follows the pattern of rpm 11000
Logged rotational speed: rpm 6875
